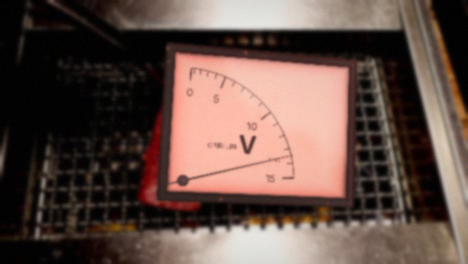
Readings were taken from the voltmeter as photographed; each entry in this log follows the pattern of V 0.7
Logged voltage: V 13.5
